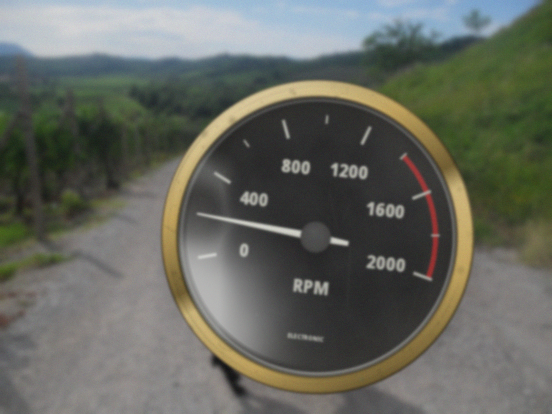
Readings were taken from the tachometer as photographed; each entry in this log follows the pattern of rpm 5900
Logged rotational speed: rpm 200
